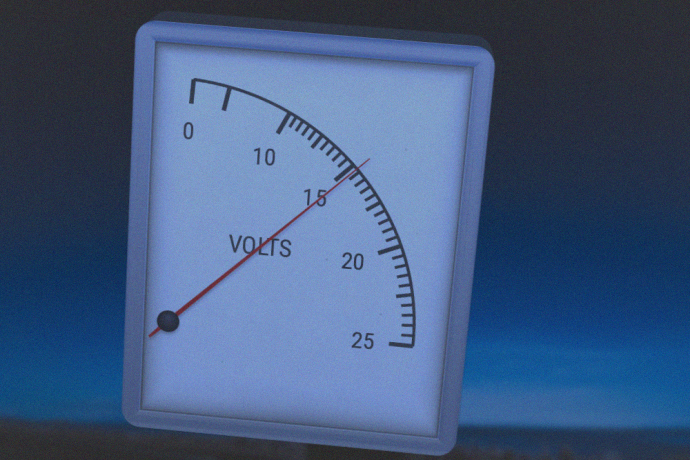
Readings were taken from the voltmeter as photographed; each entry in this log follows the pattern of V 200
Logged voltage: V 15.25
